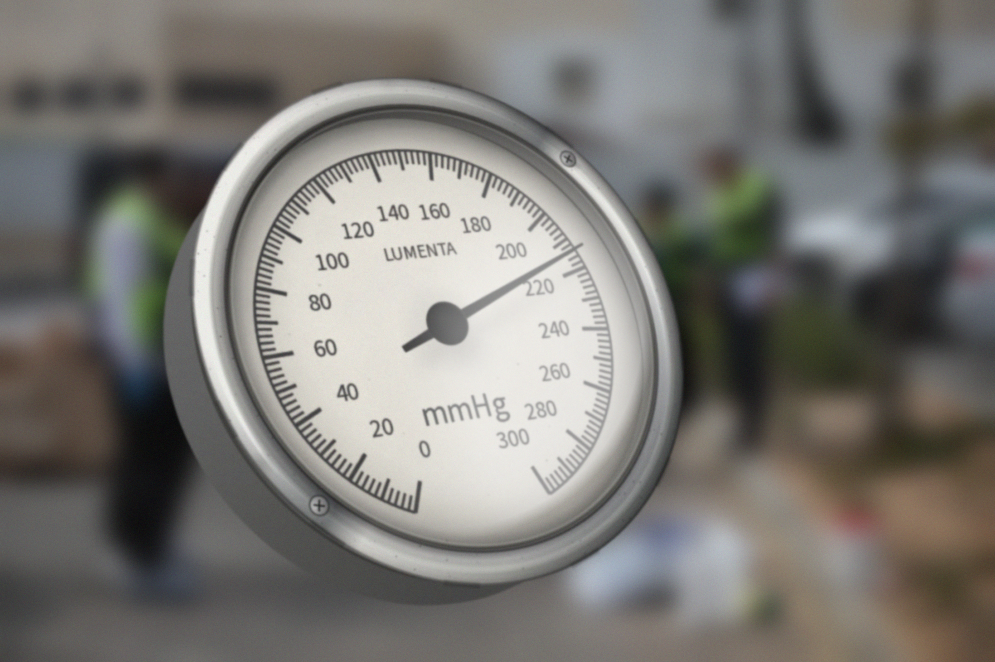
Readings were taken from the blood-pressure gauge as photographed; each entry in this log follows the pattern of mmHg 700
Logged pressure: mmHg 214
